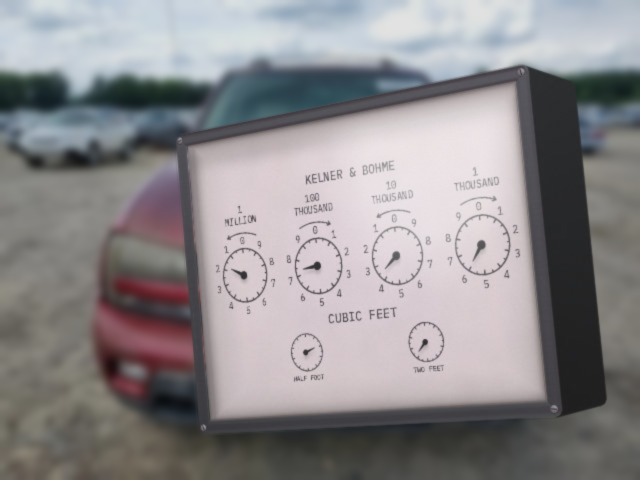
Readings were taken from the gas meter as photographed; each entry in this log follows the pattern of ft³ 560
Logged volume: ft³ 173600
